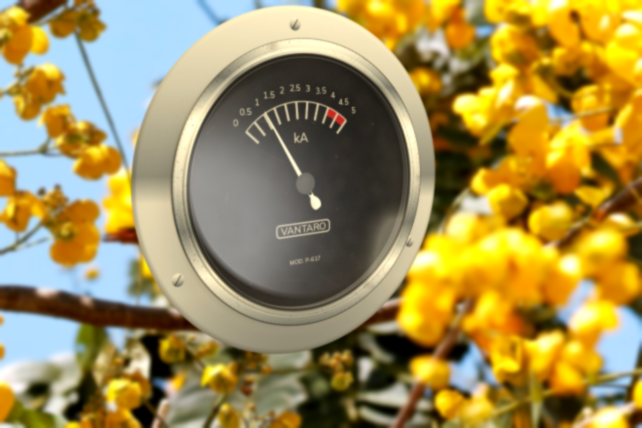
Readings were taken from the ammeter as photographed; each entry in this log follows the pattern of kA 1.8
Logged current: kA 1
